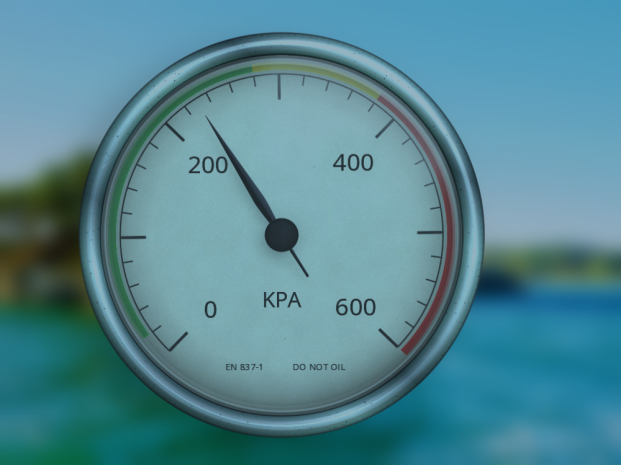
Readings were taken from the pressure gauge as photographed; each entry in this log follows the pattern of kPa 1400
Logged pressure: kPa 230
